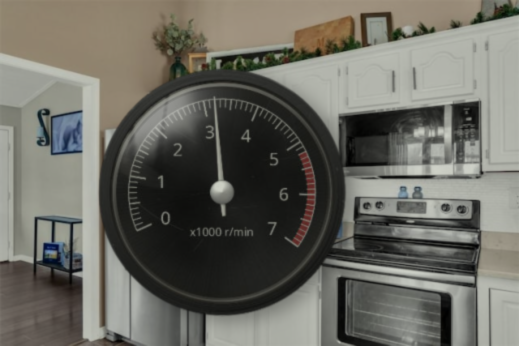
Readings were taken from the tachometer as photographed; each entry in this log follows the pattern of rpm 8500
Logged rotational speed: rpm 3200
